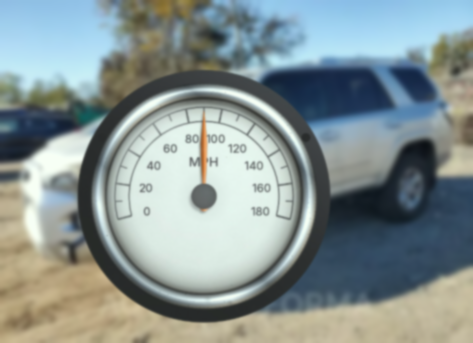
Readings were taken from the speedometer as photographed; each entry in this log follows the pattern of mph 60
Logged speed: mph 90
